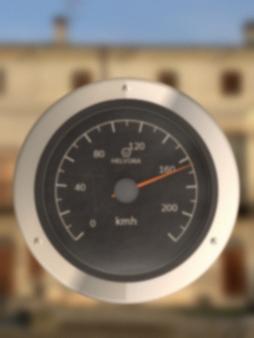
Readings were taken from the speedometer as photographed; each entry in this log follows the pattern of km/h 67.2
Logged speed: km/h 165
